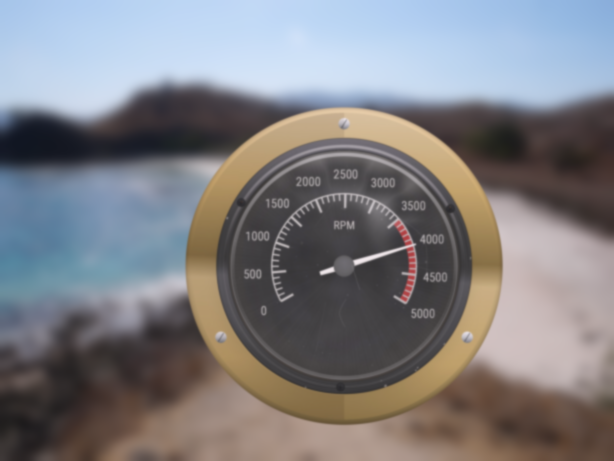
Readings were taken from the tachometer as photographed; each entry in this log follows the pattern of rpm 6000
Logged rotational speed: rpm 4000
